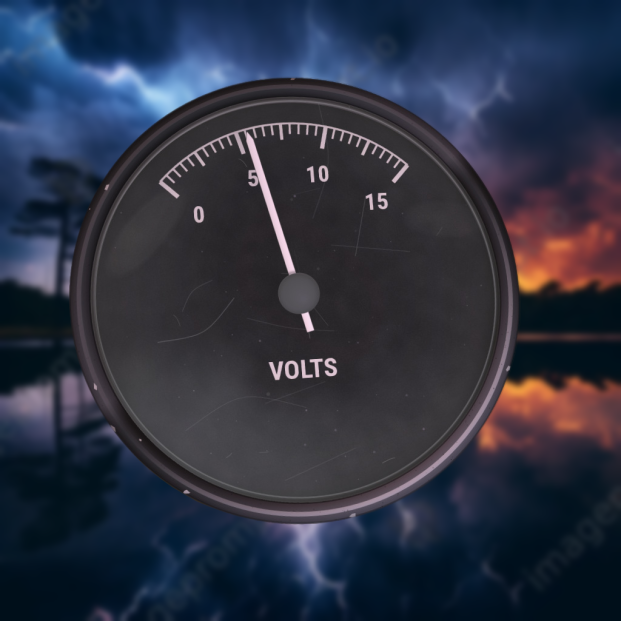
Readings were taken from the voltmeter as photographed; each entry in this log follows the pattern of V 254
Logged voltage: V 5.5
